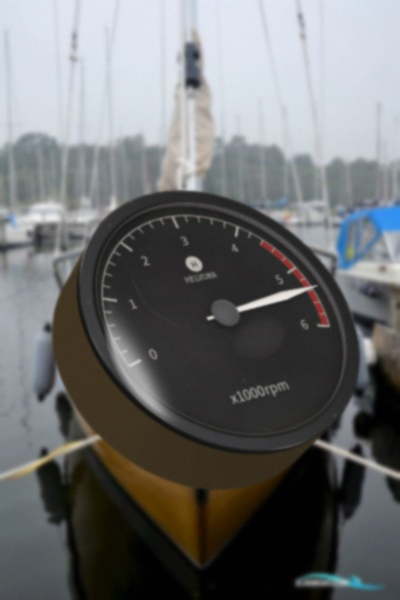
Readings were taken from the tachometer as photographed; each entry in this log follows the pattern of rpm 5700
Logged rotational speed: rpm 5400
